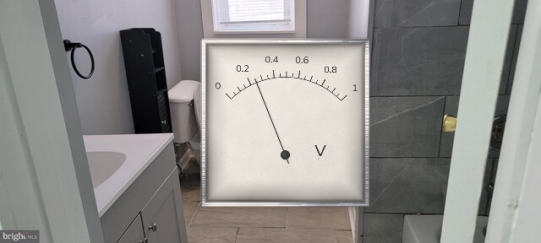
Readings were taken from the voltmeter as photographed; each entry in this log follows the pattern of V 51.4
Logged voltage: V 0.25
